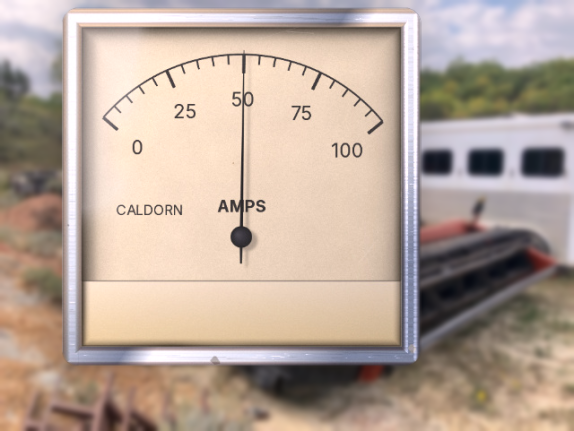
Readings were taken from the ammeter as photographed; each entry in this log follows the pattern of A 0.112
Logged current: A 50
